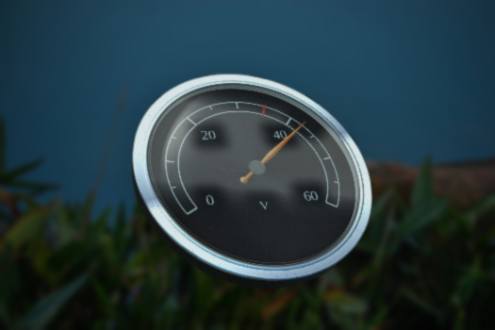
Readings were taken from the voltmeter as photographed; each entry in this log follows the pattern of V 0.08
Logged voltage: V 42.5
